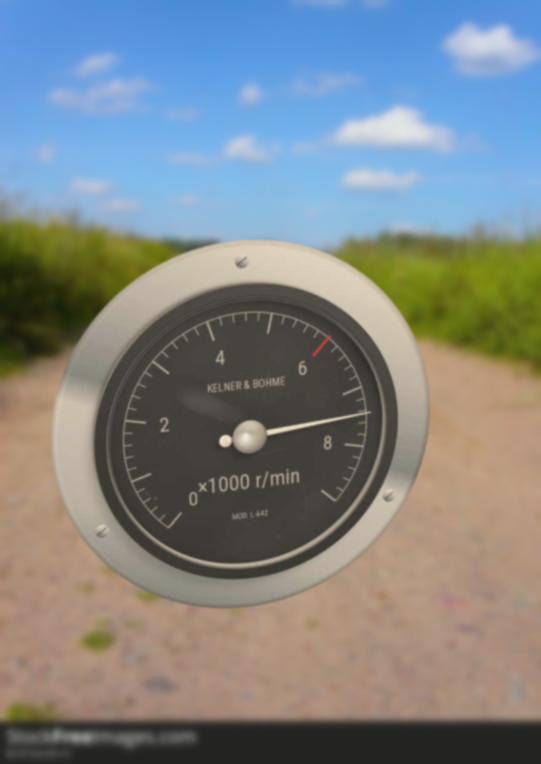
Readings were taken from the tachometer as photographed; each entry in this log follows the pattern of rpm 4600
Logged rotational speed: rpm 7400
